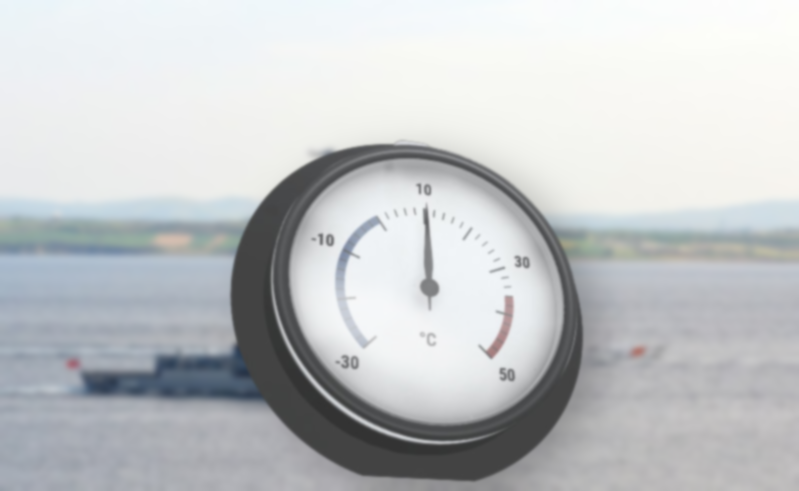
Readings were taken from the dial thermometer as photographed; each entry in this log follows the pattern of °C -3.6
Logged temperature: °C 10
